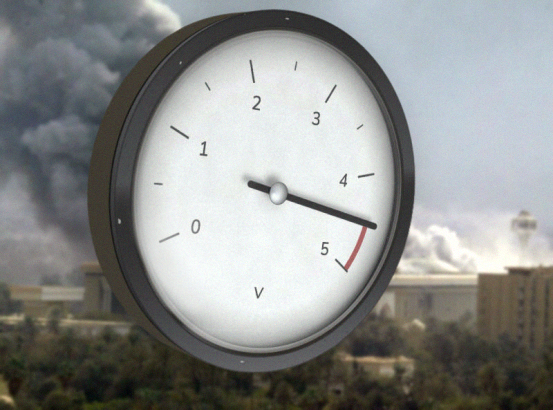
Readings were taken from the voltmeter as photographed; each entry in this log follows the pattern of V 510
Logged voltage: V 4.5
